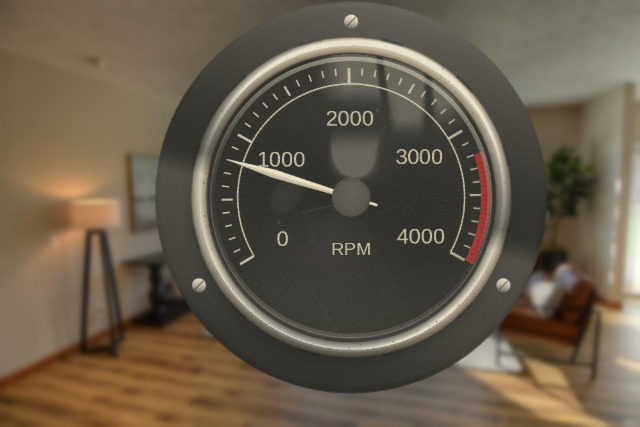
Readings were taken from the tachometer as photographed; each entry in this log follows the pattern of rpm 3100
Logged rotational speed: rpm 800
